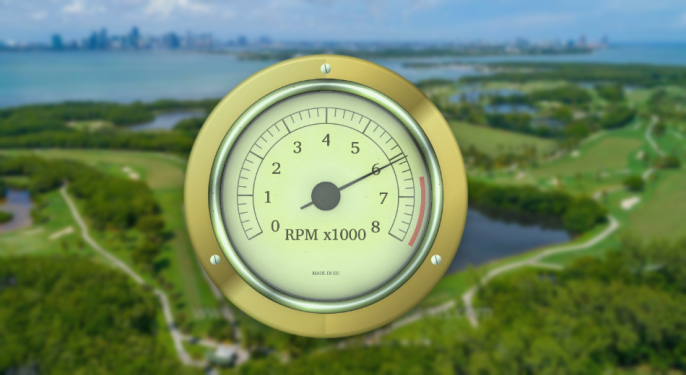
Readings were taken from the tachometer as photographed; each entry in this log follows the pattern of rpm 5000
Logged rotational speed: rpm 6100
